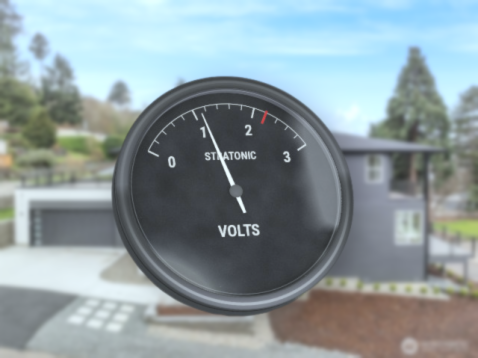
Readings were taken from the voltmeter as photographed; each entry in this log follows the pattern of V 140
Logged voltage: V 1.1
